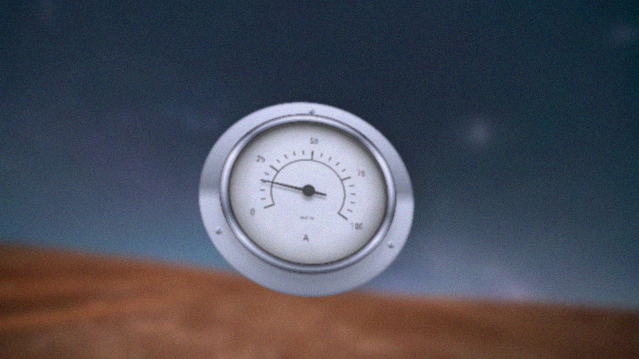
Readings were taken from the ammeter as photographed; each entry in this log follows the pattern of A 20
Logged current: A 15
